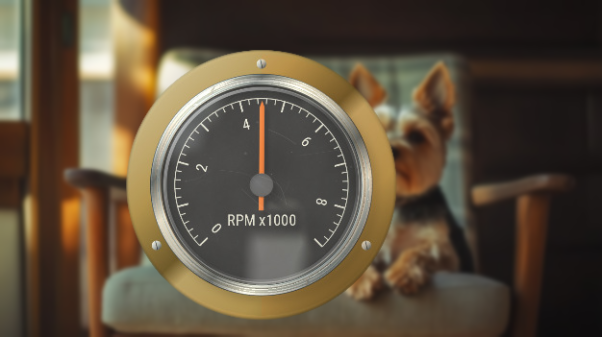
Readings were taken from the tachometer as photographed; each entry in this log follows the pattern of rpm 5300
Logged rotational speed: rpm 4500
